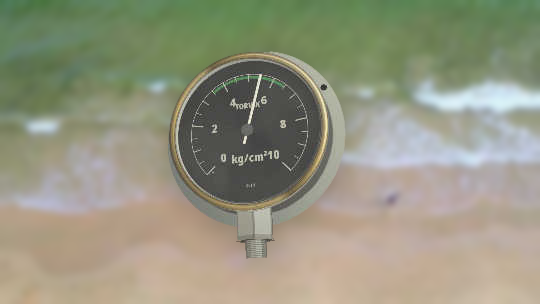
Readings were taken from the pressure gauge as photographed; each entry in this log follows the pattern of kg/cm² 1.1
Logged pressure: kg/cm² 5.5
